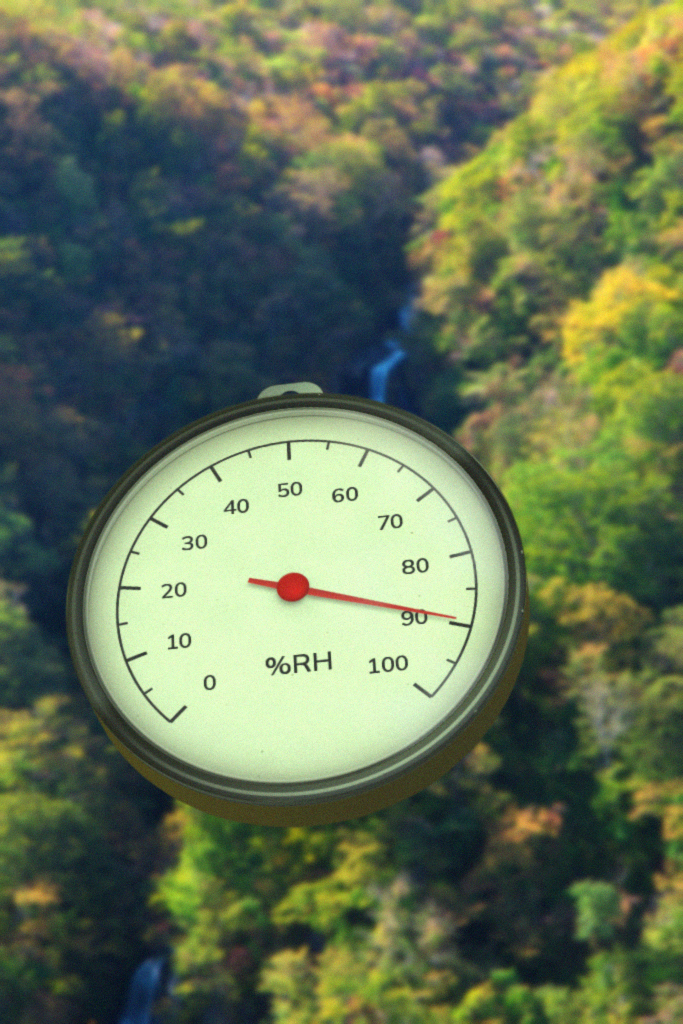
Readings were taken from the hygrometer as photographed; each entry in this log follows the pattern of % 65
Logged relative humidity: % 90
